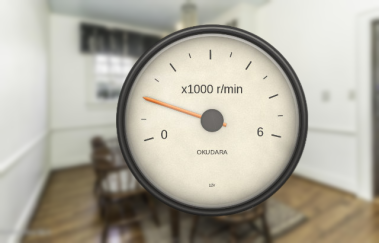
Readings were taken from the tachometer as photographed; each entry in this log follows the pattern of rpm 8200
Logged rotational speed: rpm 1000
